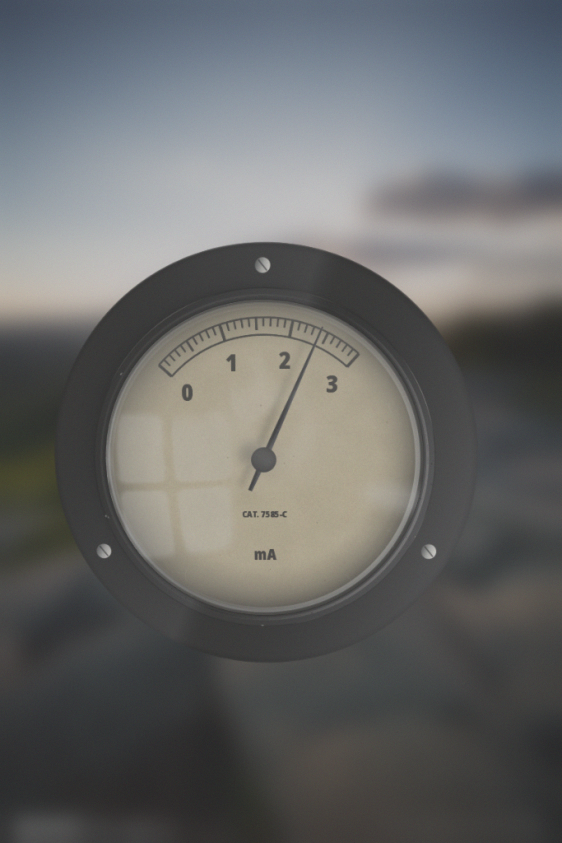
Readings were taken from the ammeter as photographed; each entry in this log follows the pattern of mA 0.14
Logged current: mA 2.4
